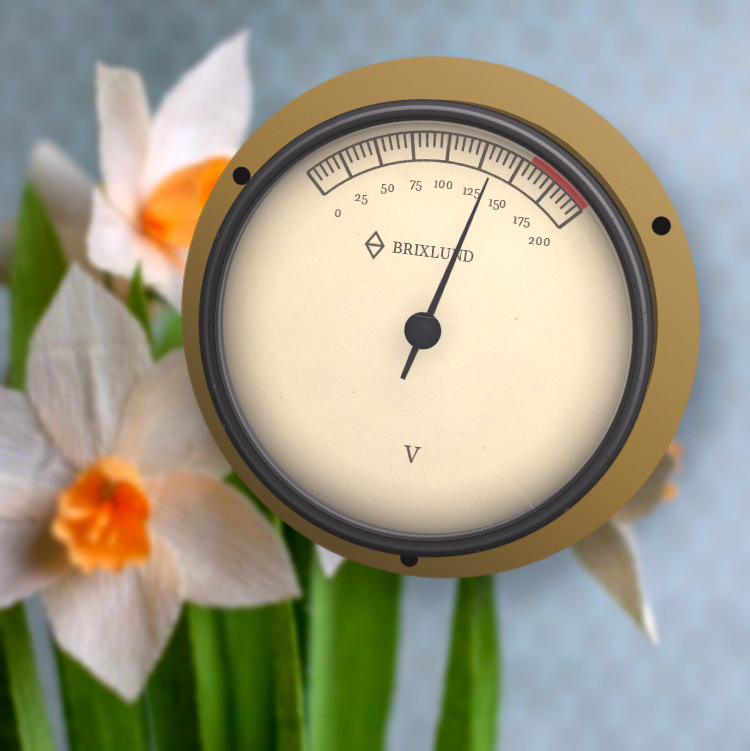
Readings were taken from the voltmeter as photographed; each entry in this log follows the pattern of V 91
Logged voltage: V 135
